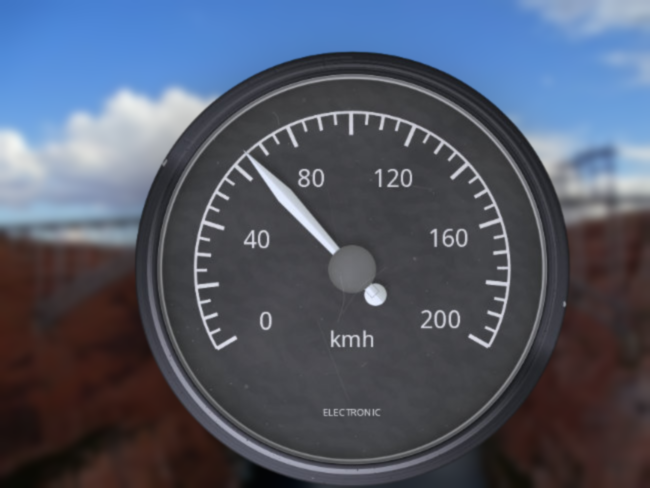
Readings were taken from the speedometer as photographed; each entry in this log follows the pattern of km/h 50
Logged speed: km/h 65
